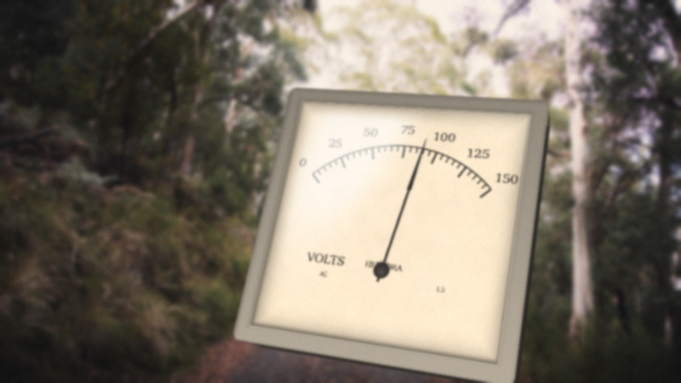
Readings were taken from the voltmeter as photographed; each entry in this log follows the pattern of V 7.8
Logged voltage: V 90
